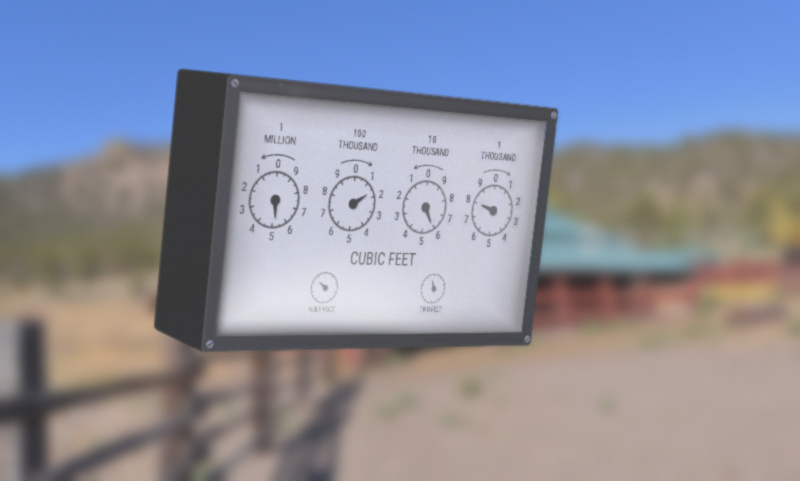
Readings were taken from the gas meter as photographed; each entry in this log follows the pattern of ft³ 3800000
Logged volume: ft³ 515800
